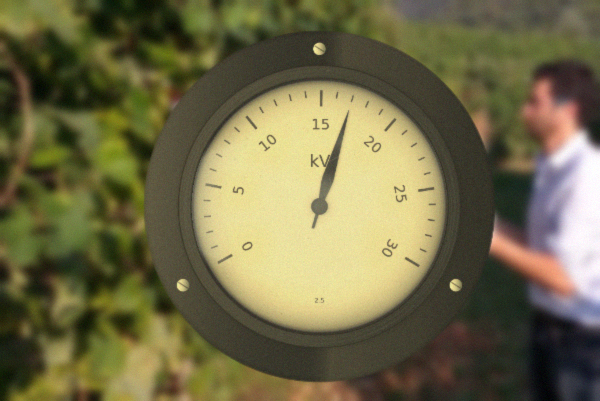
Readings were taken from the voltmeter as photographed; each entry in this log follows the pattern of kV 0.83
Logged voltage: kV 17
